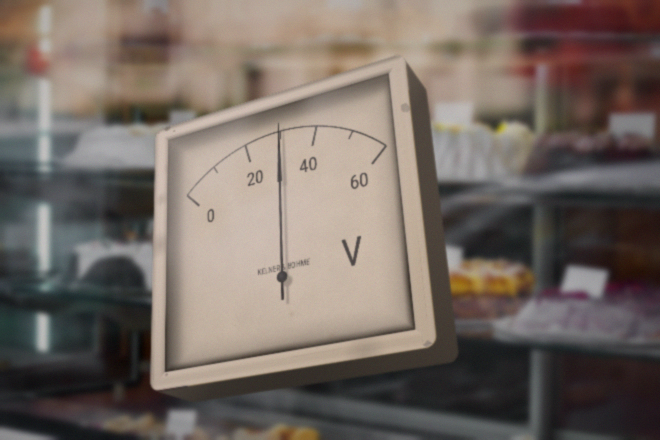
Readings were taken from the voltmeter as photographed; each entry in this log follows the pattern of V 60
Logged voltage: V 30
